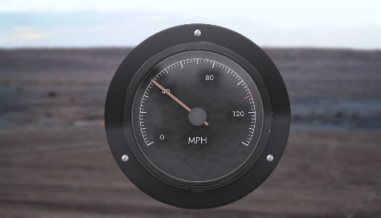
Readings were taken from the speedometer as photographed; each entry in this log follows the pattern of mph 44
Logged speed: mph 40
